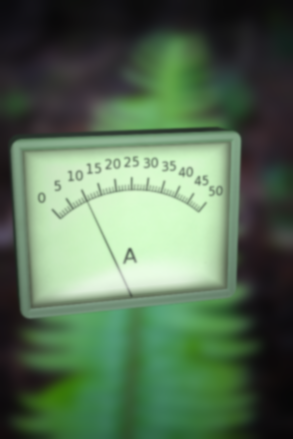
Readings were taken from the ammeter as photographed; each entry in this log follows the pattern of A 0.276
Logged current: A 10
